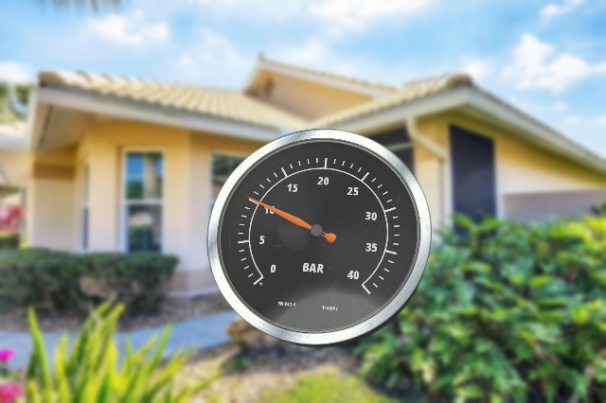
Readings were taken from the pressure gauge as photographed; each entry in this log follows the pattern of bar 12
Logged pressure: bar 10
